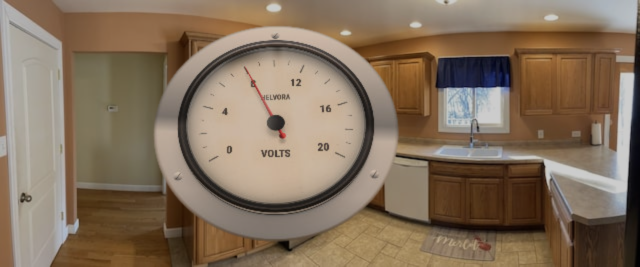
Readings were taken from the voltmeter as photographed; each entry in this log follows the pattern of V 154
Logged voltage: V 8
